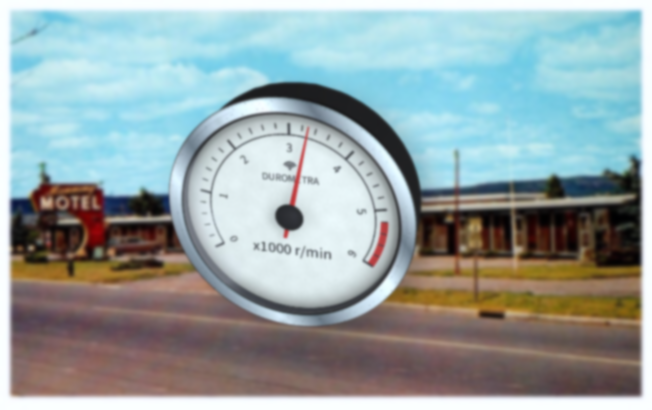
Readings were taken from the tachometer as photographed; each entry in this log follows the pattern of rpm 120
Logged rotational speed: rpm 3300
